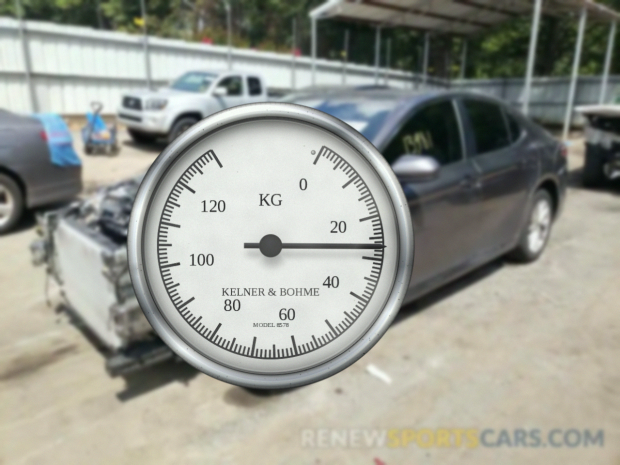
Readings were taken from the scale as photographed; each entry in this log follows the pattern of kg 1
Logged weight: kg 27
